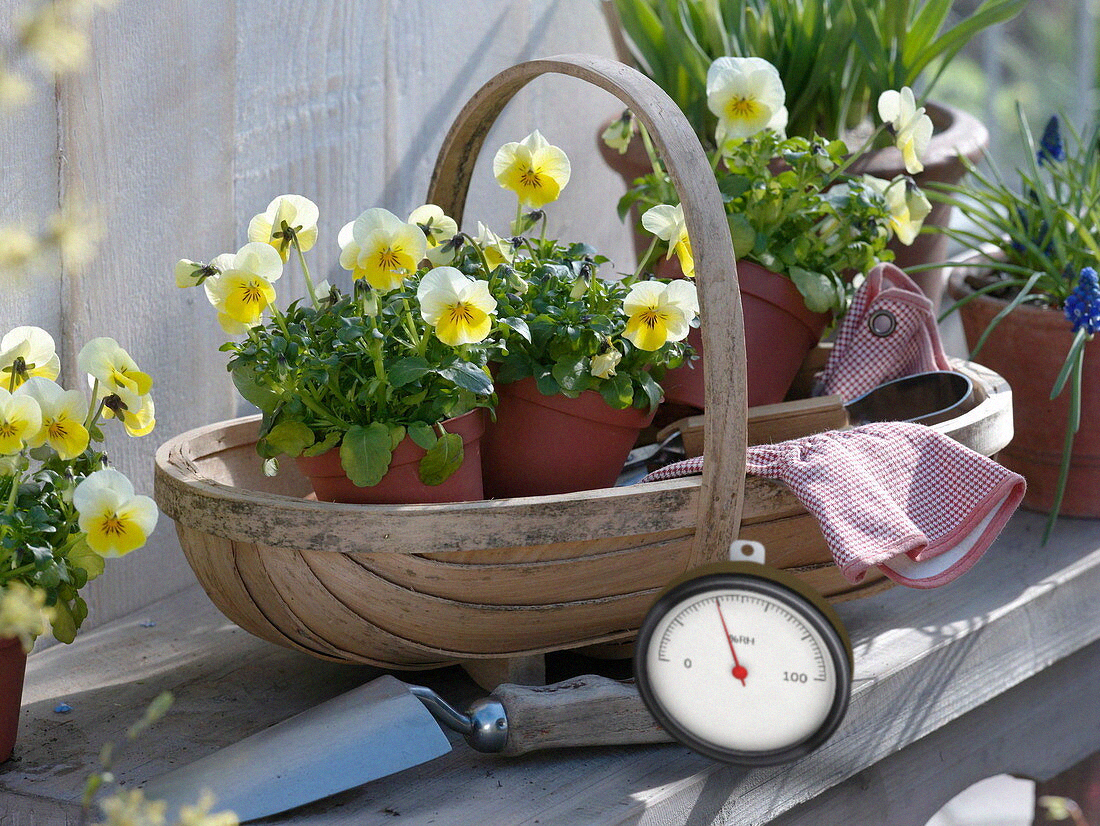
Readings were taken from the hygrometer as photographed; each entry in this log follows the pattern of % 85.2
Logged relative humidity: % 40
